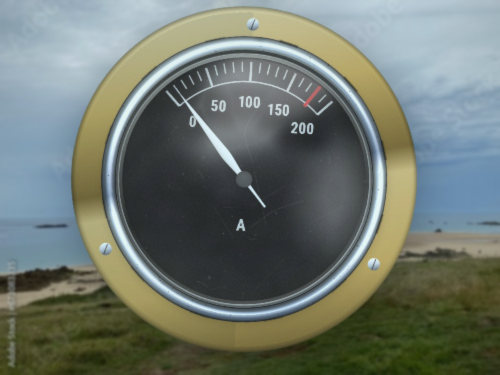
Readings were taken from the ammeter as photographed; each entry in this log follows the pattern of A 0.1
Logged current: A 10
